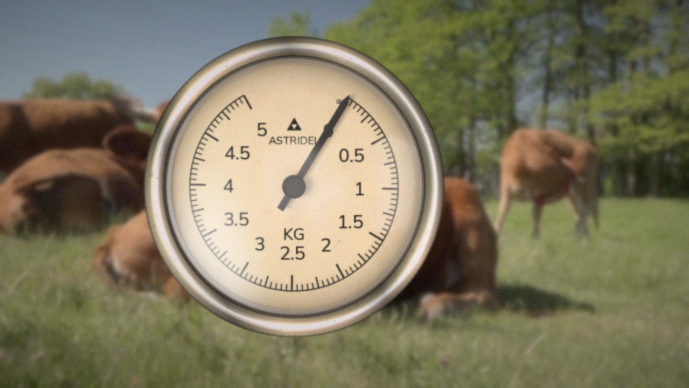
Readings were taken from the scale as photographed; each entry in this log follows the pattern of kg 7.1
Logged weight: kg 0
